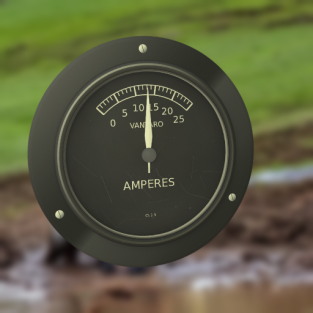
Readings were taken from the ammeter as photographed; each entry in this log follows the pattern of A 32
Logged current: A 13
